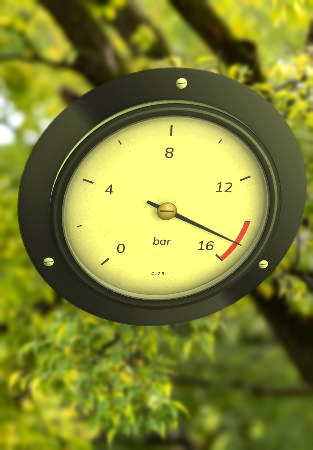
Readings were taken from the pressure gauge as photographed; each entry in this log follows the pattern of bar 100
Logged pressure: bar 15
